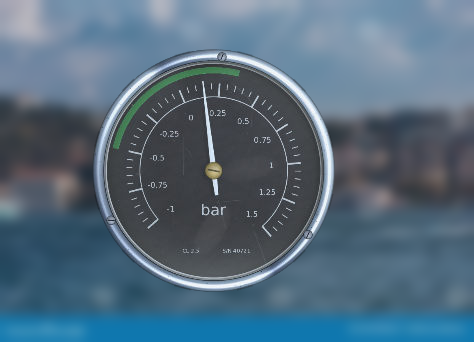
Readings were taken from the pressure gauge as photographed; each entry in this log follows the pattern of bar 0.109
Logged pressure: bar 0.15
